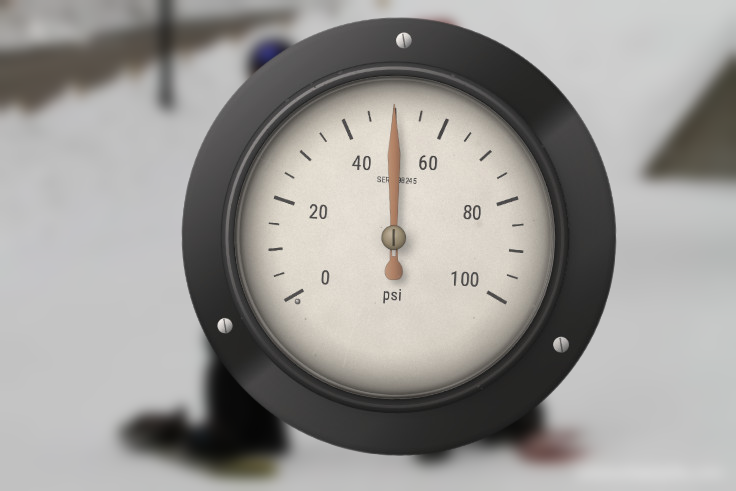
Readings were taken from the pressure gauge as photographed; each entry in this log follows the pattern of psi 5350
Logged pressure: psi 50
